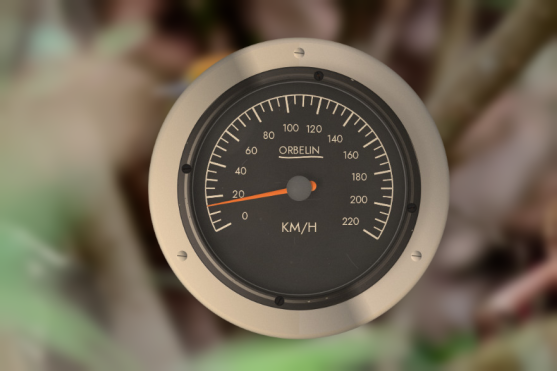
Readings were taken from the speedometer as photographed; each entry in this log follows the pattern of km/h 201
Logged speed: km/h 15
